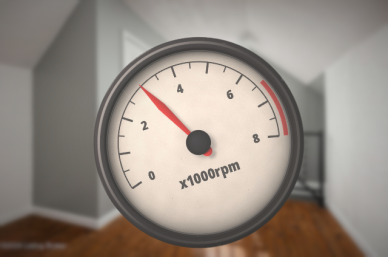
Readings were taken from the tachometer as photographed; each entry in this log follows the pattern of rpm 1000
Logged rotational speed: rpm 3000
